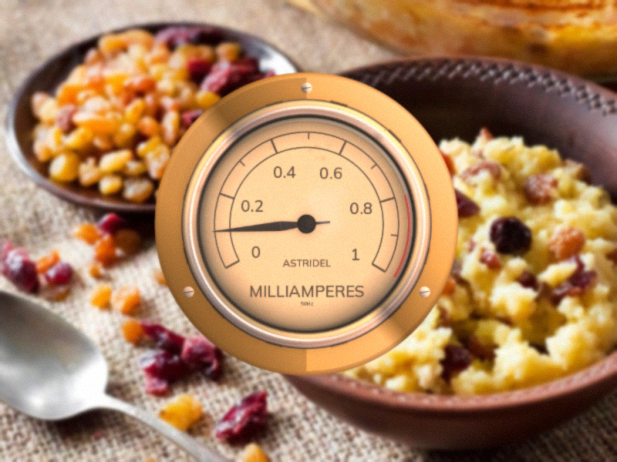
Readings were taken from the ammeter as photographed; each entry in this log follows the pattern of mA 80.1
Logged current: mA 0.1
